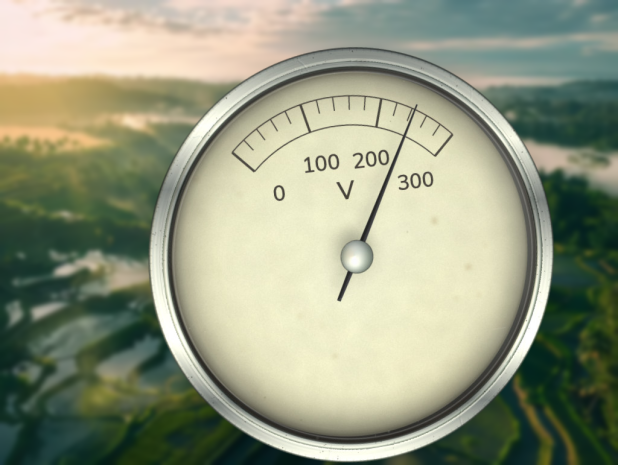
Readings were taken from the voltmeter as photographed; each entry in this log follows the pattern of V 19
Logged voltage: V 240
